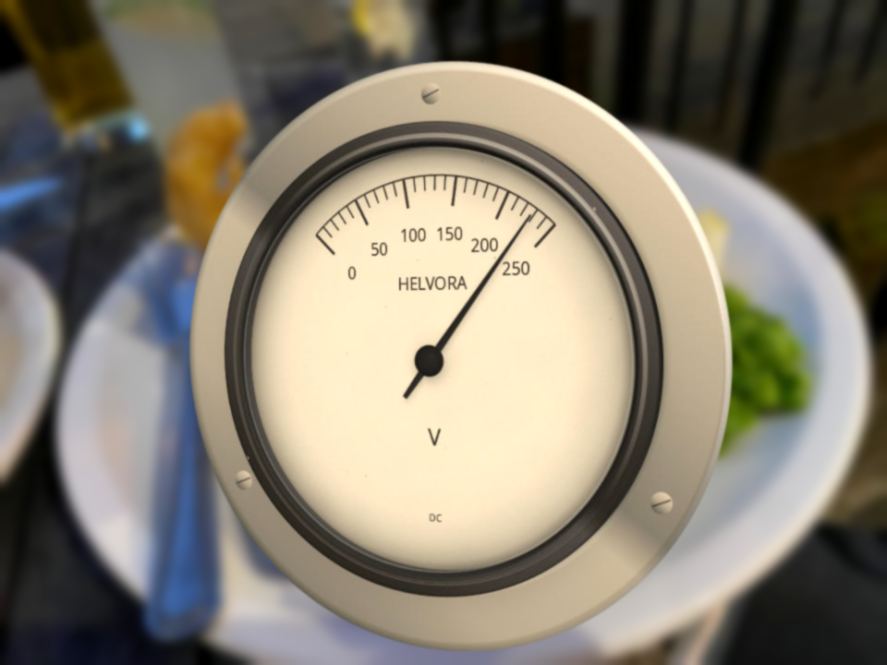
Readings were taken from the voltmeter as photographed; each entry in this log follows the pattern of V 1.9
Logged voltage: V 230
